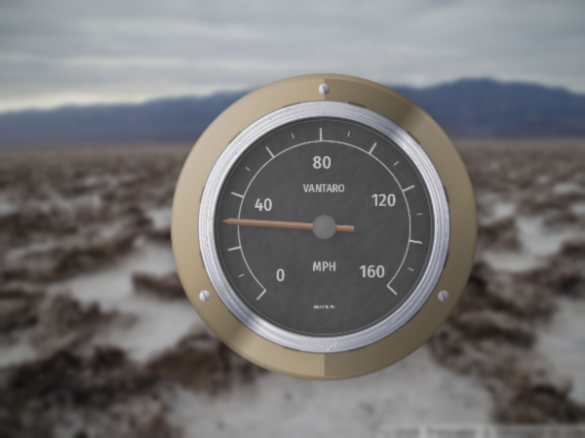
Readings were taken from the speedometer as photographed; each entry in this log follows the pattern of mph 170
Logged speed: mph 30
